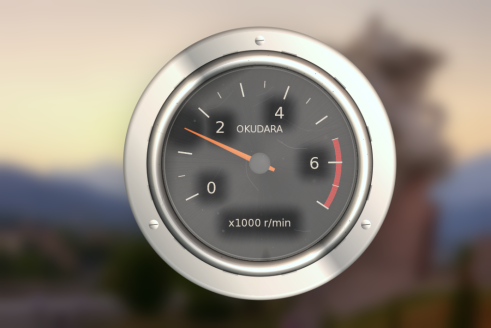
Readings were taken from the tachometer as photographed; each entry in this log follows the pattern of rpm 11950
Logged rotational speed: rpm 1500
